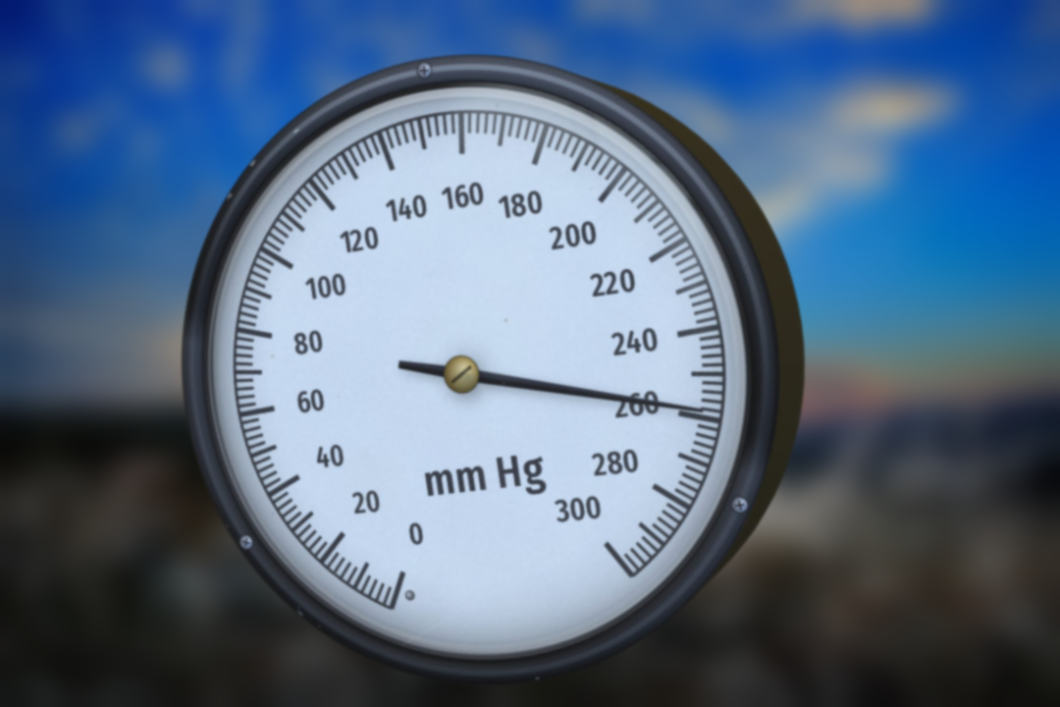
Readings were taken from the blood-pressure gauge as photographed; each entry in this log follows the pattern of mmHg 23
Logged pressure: mmHg 258
